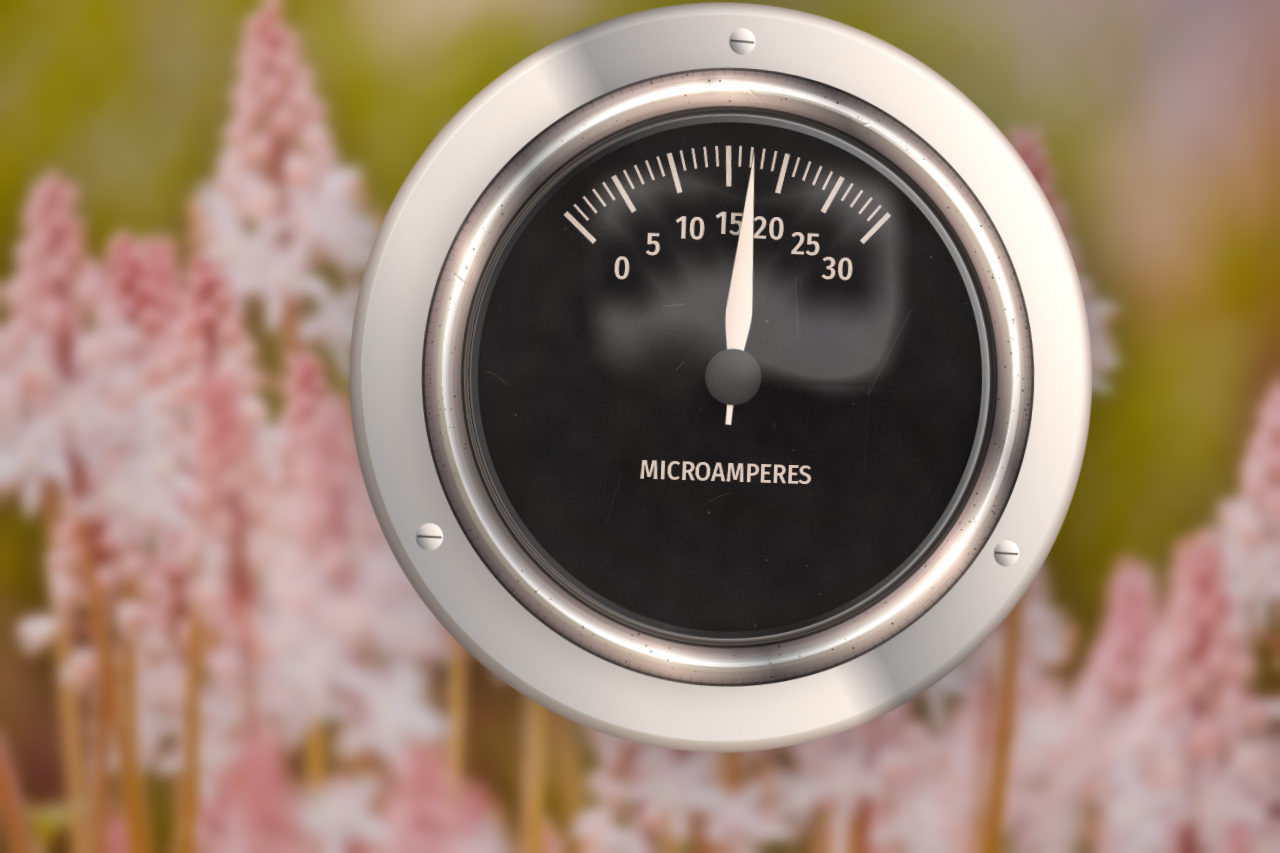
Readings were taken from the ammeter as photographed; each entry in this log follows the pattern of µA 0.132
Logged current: µA 17
